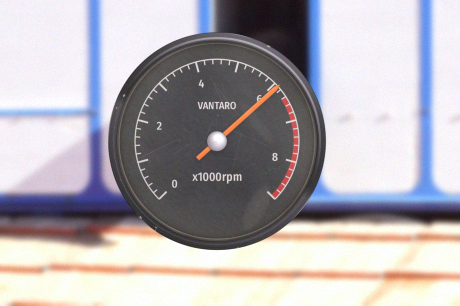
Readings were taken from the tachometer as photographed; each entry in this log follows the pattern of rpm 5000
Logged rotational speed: rpm 6100
